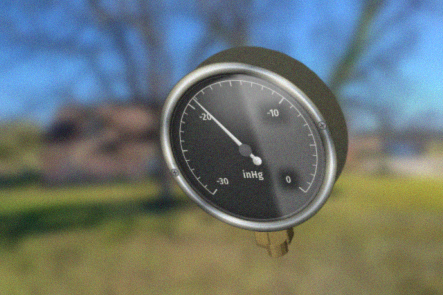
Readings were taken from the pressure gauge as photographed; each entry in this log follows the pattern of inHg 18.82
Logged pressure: inHg -19
